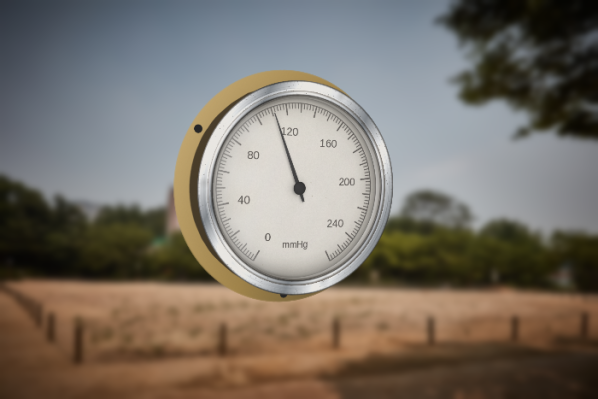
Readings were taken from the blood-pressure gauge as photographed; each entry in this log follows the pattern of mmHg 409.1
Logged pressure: mmHg 110
